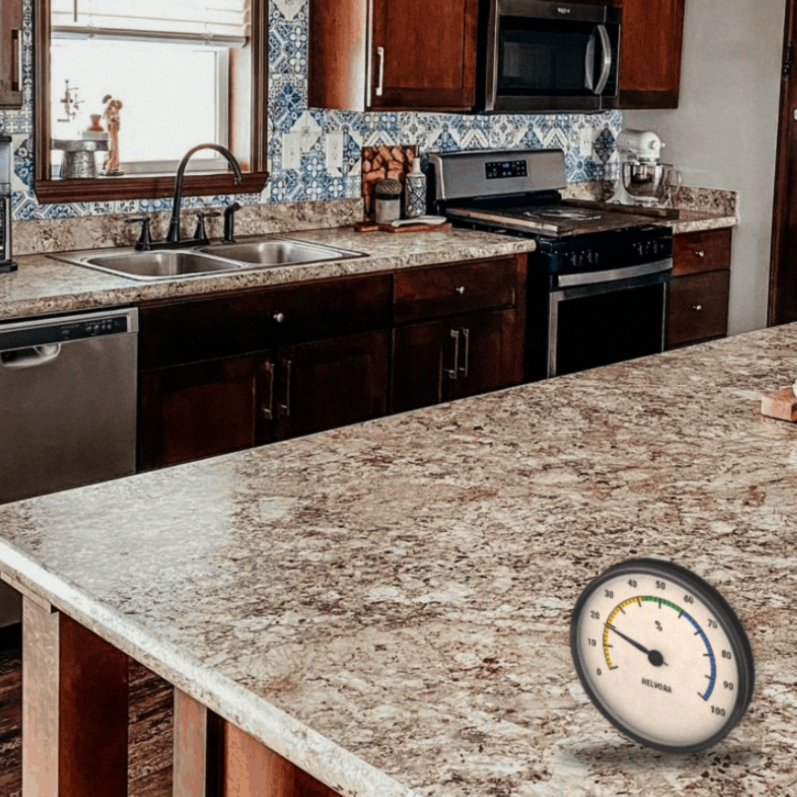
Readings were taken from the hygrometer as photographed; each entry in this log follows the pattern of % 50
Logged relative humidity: % 20
